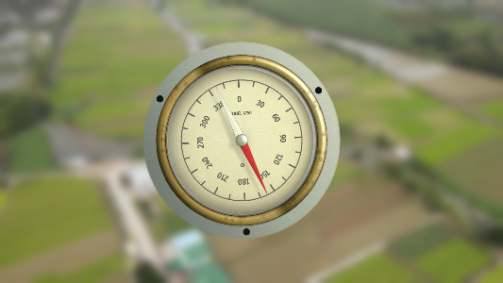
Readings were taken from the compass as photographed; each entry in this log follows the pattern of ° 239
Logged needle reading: ° 157.5
